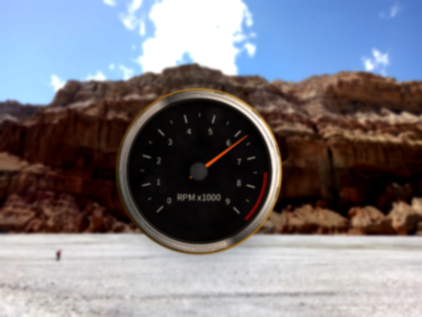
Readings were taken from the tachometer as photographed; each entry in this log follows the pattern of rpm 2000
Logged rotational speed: rpm 6250
